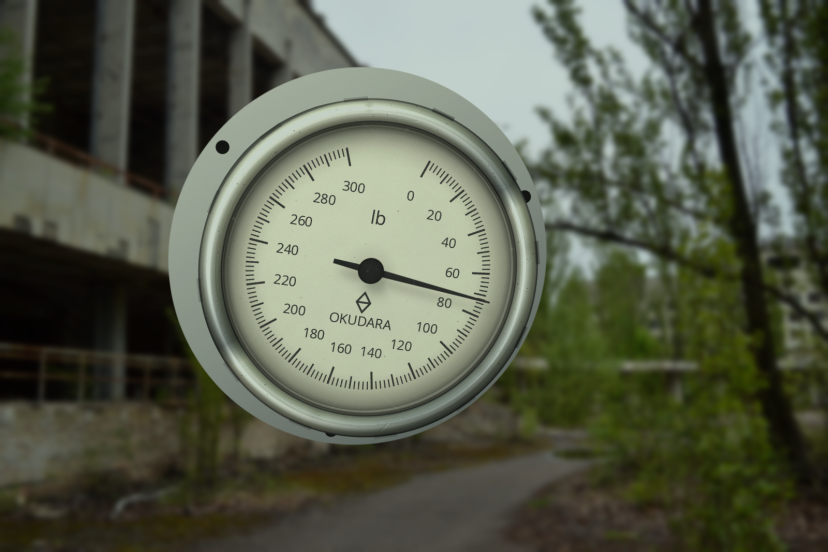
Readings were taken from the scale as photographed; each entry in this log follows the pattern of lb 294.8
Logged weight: lb 72
